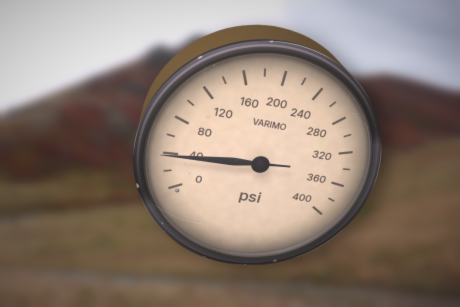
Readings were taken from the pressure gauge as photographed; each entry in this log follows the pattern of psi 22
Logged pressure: psi 40
